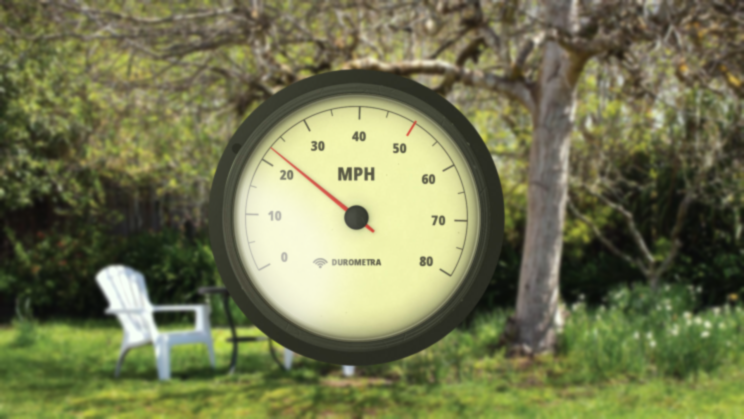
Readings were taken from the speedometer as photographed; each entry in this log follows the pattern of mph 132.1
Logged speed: mph 22.5
